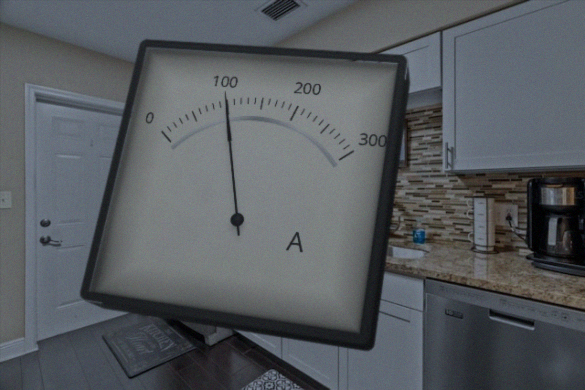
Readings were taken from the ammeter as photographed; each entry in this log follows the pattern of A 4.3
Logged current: A 100
